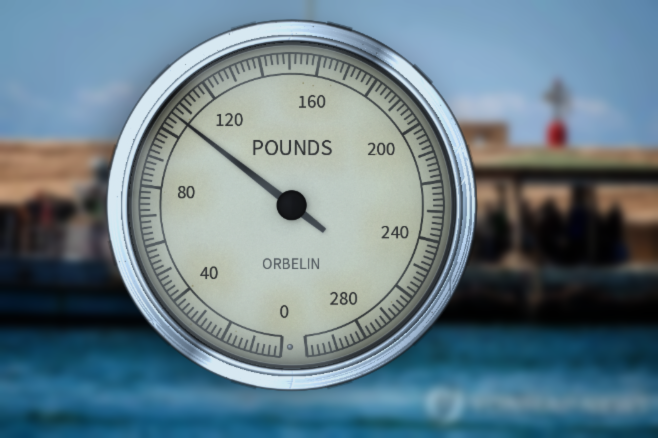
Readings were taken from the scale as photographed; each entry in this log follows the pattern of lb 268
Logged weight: lb 106
